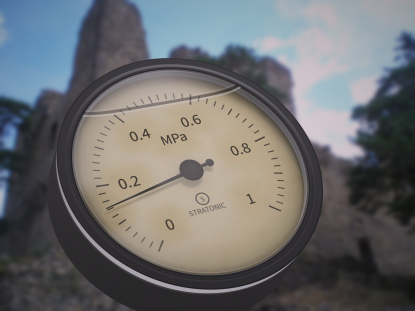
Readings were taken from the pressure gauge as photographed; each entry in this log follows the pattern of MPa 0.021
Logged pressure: MPa 0.14
